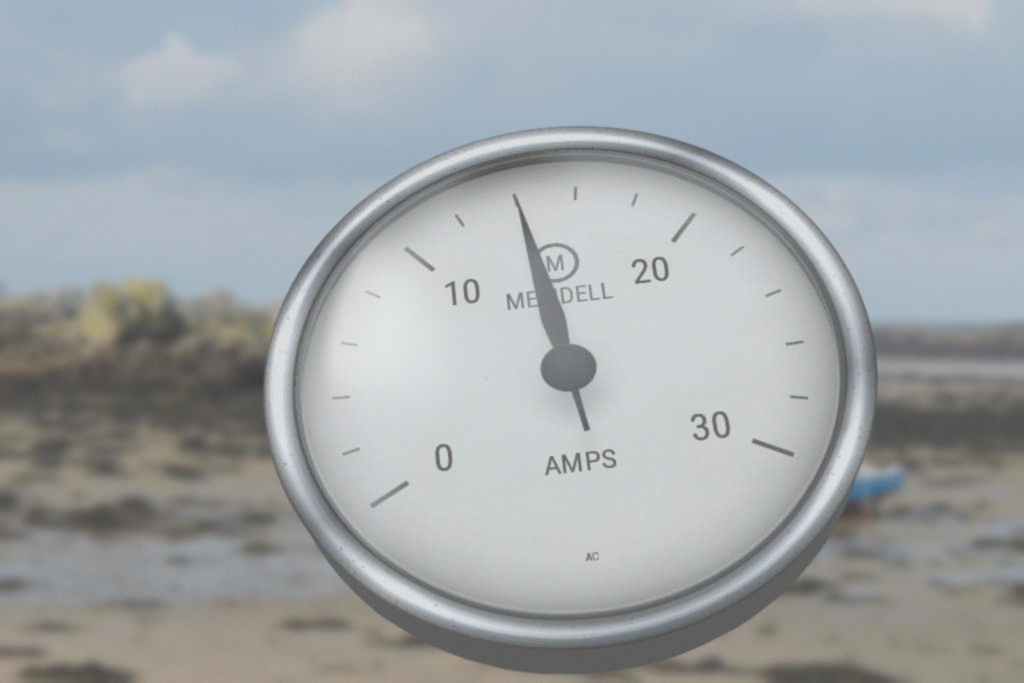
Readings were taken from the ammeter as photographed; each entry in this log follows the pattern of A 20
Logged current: A 14
